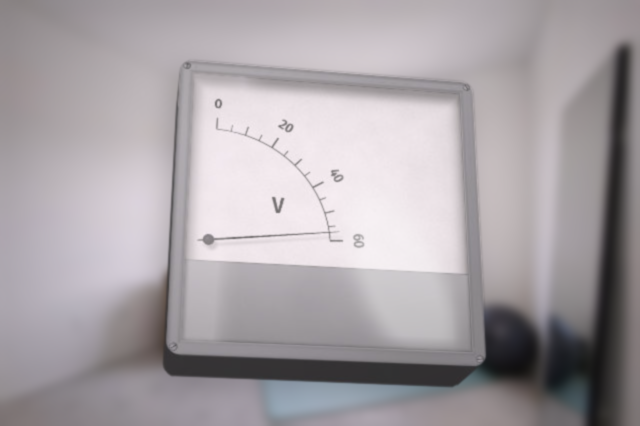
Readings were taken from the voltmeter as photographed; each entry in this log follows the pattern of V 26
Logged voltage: V 57.5
